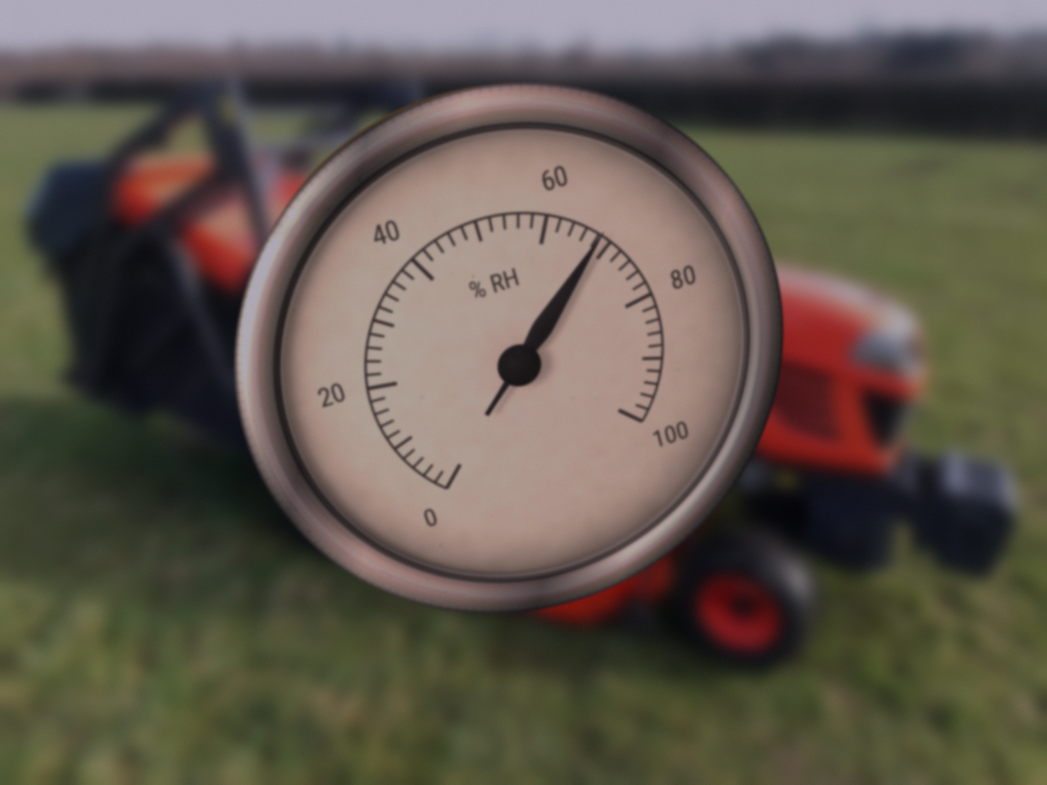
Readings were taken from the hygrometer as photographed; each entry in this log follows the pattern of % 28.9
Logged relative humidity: % 68
